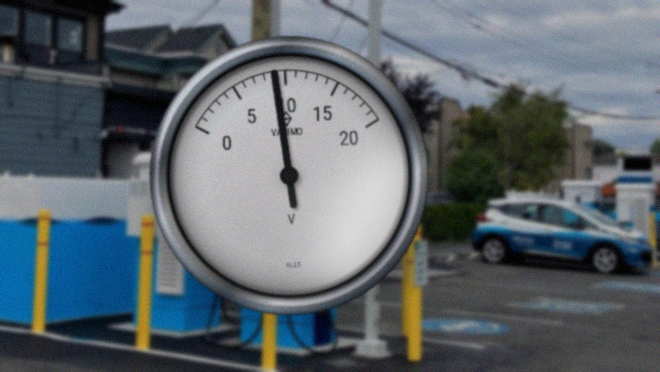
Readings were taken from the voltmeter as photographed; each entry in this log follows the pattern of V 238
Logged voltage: V 9
